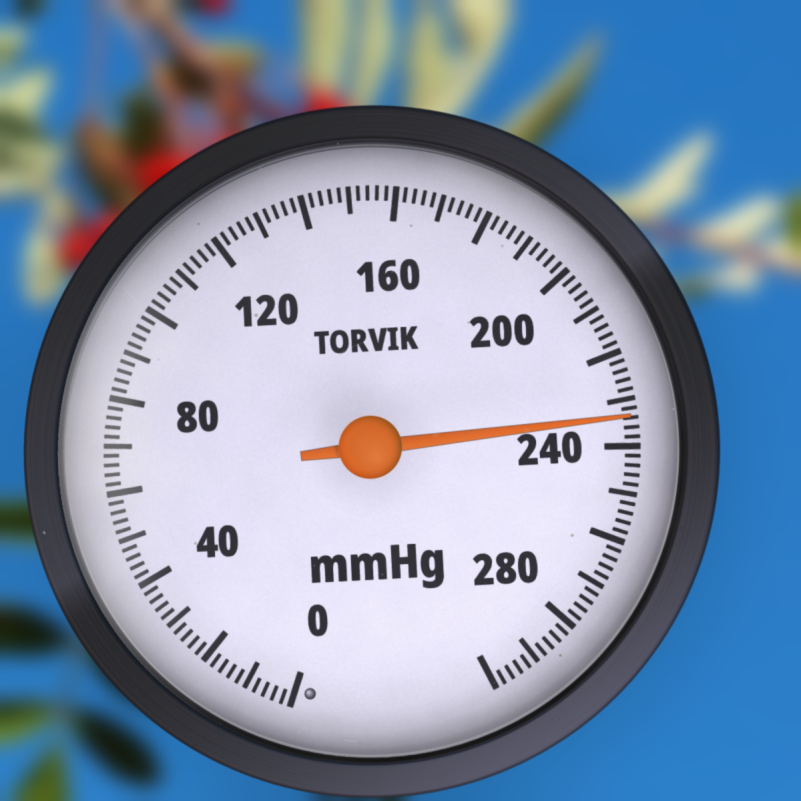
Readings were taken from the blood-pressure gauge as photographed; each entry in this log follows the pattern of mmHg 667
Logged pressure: mmHg 234
